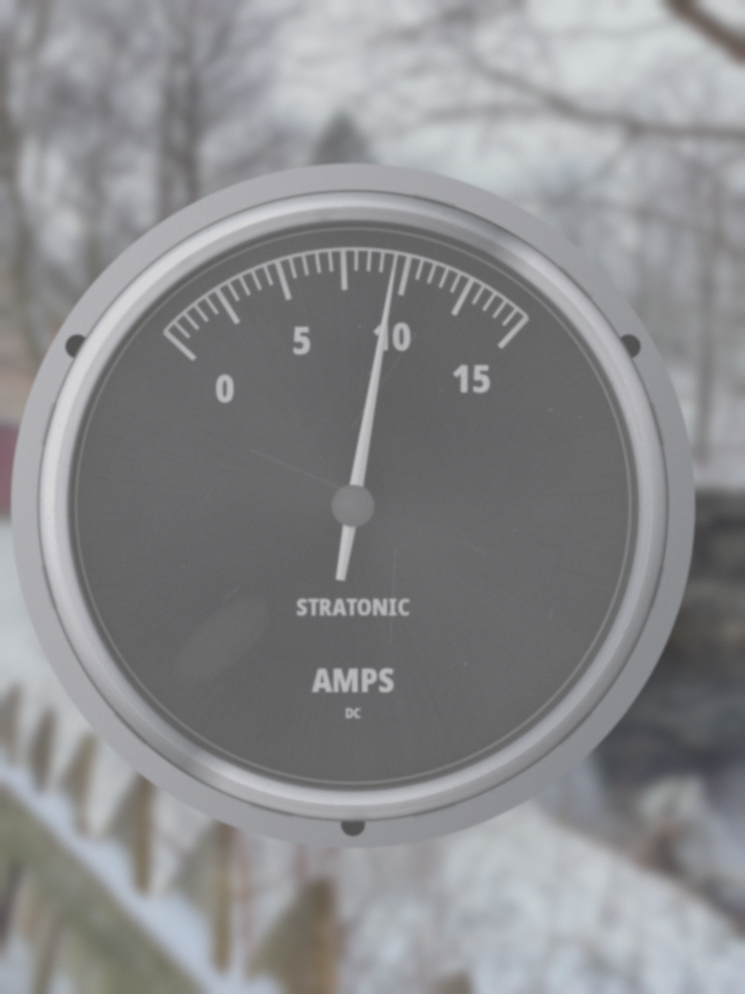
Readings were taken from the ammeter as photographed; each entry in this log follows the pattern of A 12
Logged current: A 9.5
